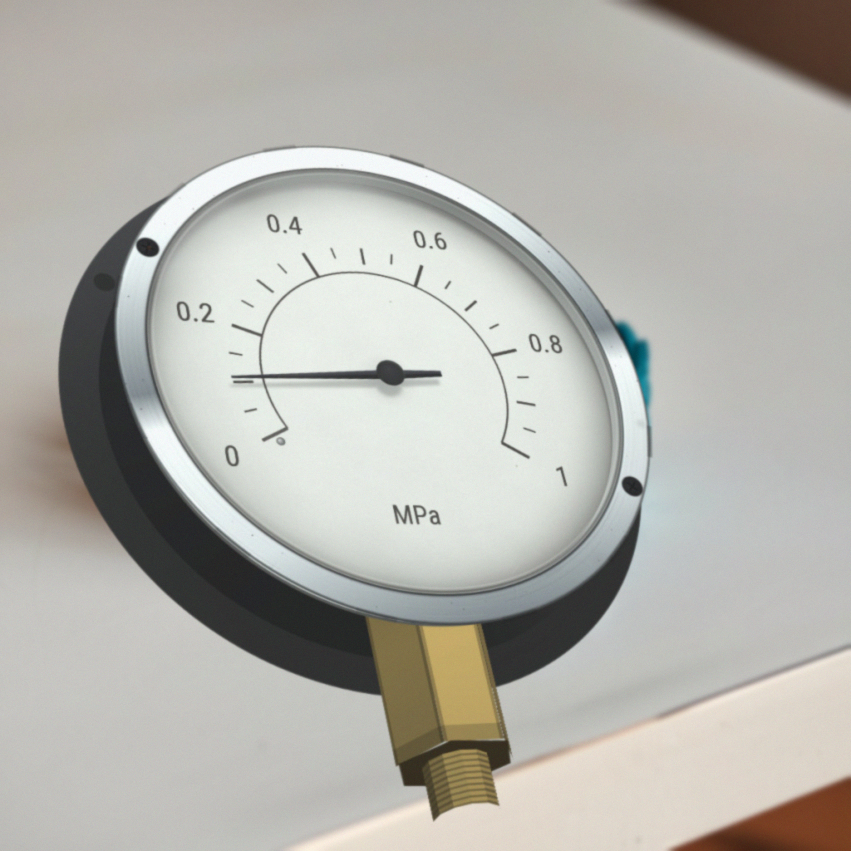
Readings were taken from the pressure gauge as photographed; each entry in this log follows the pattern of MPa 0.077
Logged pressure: MPa 0.1
